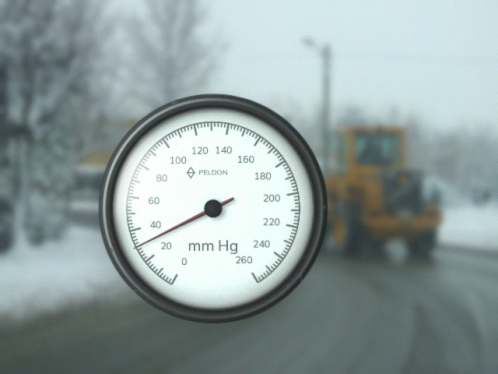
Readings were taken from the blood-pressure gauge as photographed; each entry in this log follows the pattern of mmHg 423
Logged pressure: mmHg 30
